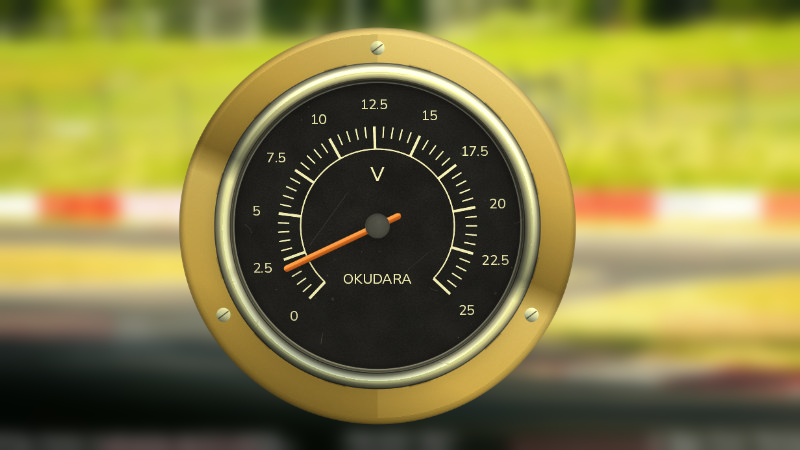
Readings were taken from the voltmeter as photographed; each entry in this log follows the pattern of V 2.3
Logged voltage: V 2
